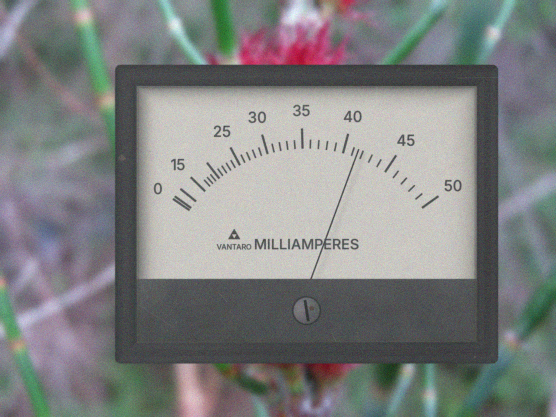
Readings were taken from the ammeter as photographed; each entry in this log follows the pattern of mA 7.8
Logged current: mA 41.5
